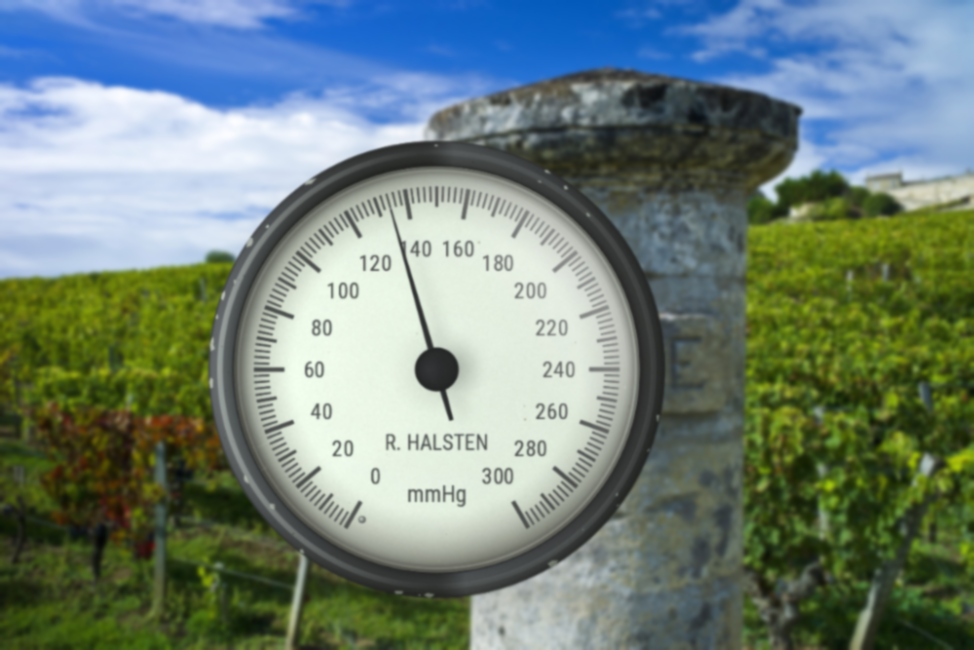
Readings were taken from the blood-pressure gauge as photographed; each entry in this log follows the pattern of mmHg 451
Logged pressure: mmHg 134
